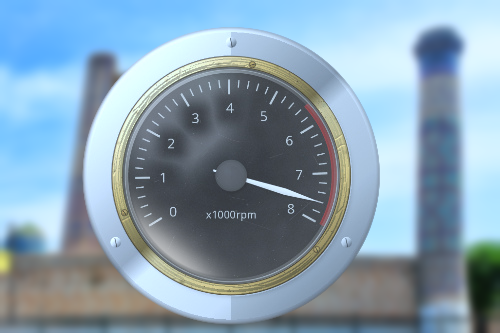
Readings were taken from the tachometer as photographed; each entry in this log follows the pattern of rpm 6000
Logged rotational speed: rpm 7600
